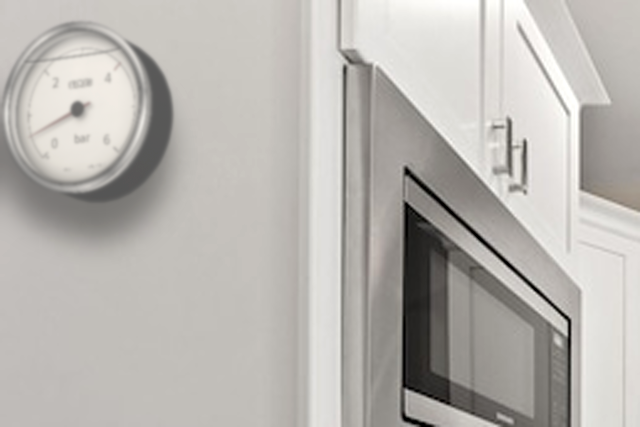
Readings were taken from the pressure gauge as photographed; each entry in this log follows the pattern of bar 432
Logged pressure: bar 0.5
